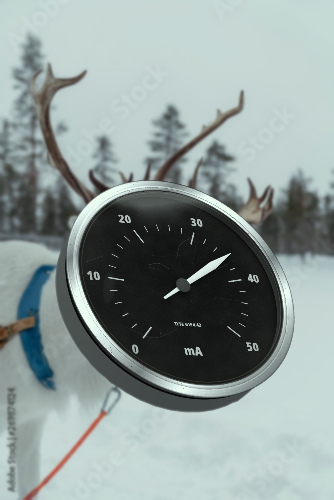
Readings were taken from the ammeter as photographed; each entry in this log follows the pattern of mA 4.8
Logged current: mA 36
